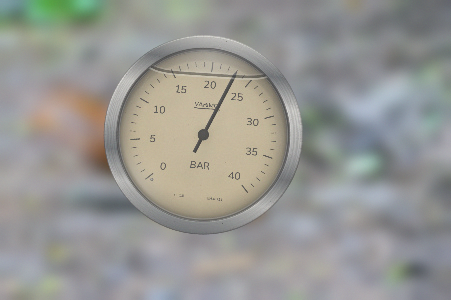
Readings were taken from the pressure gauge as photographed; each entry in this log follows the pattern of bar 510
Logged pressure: bar 23
